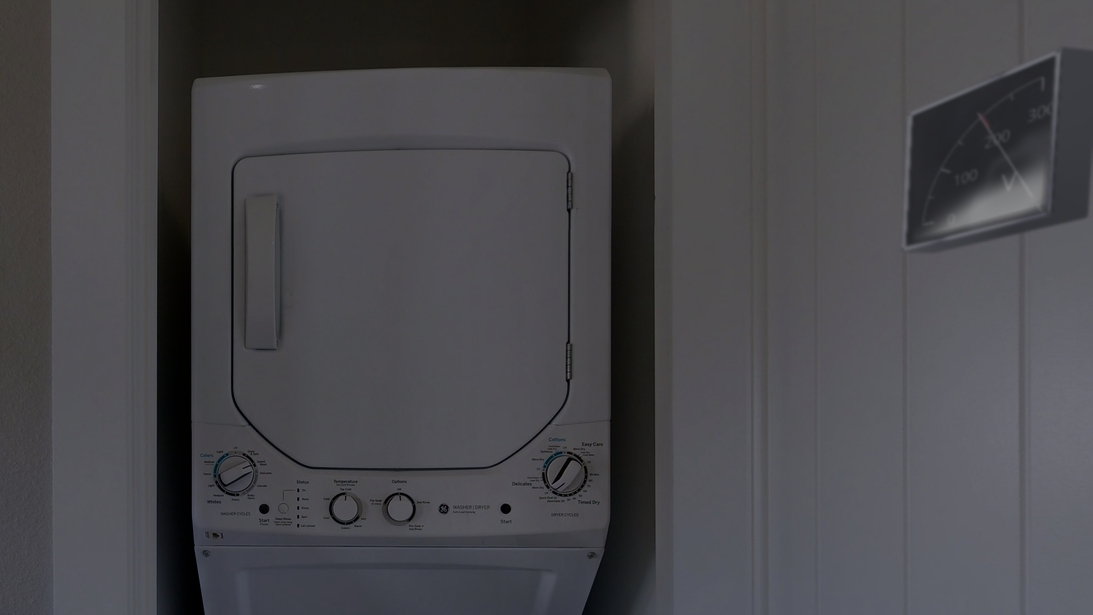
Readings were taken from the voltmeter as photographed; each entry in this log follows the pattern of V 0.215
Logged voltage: V 200
